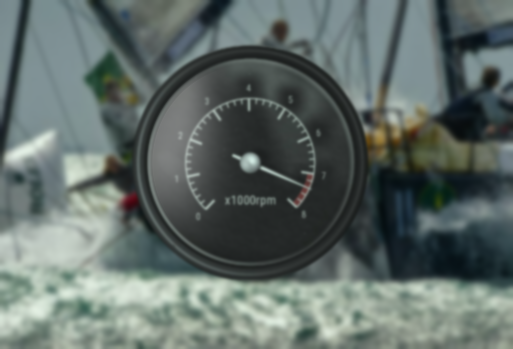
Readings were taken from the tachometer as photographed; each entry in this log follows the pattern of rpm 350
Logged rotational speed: rpm 7400
